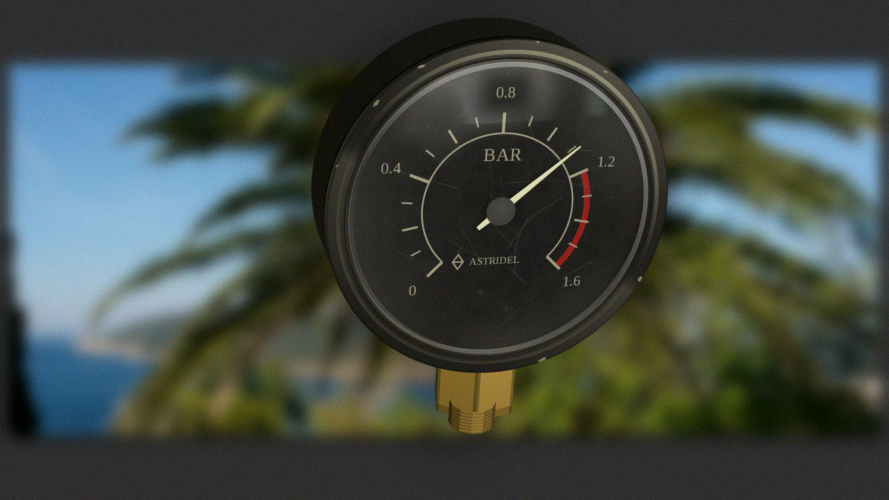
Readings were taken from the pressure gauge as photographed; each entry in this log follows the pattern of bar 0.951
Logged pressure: bar 1.1
